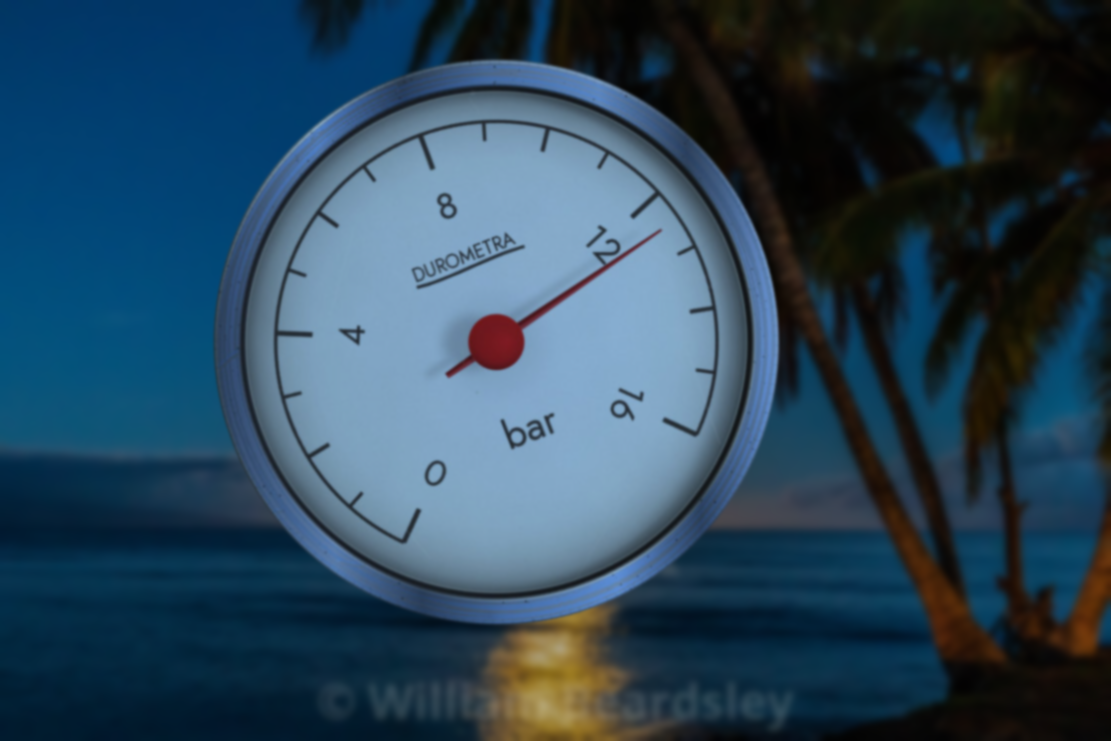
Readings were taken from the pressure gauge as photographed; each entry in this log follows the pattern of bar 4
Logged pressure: bar 12.5
